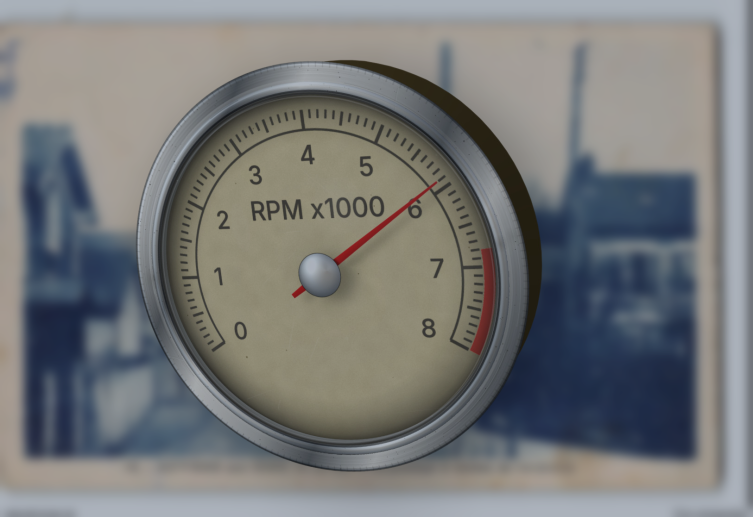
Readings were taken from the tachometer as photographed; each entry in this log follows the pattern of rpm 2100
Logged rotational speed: rpm 5900
